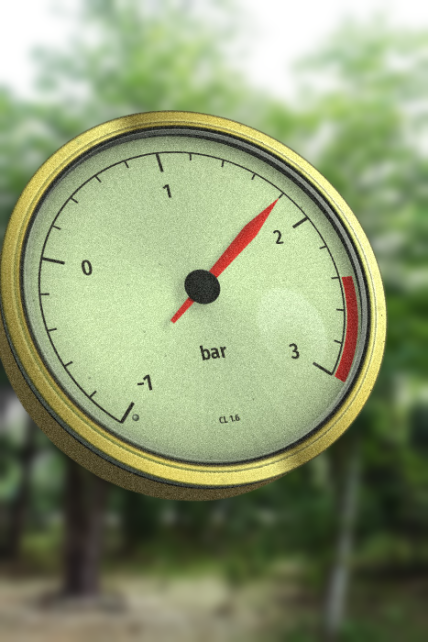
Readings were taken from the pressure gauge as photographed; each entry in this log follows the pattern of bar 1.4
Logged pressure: bar 1.8
